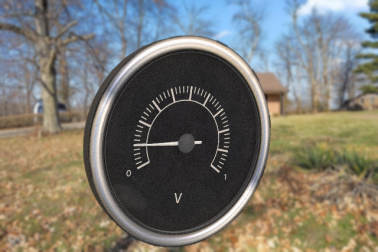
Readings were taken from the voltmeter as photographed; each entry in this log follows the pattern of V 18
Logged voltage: V 0.1
